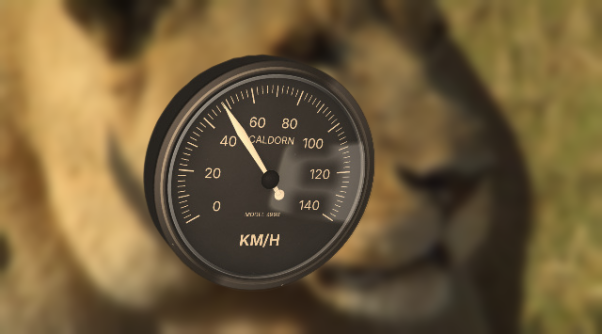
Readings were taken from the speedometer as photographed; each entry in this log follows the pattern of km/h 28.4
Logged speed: km/h 48
